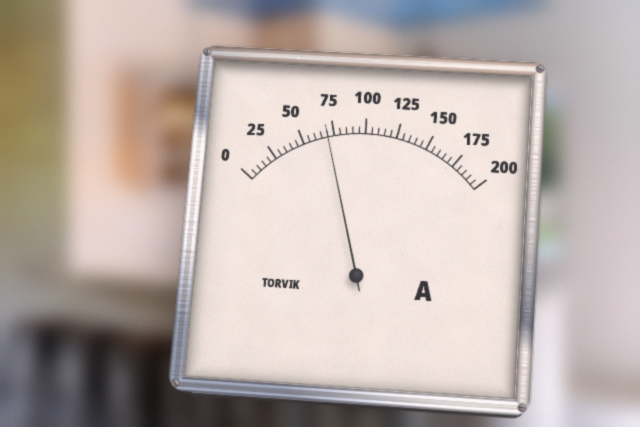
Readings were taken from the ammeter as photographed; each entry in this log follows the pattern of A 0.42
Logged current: A 70
